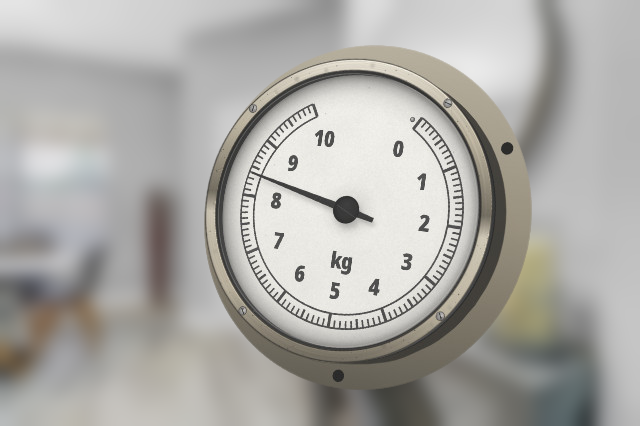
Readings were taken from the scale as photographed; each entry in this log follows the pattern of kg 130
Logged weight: kg 8.4
